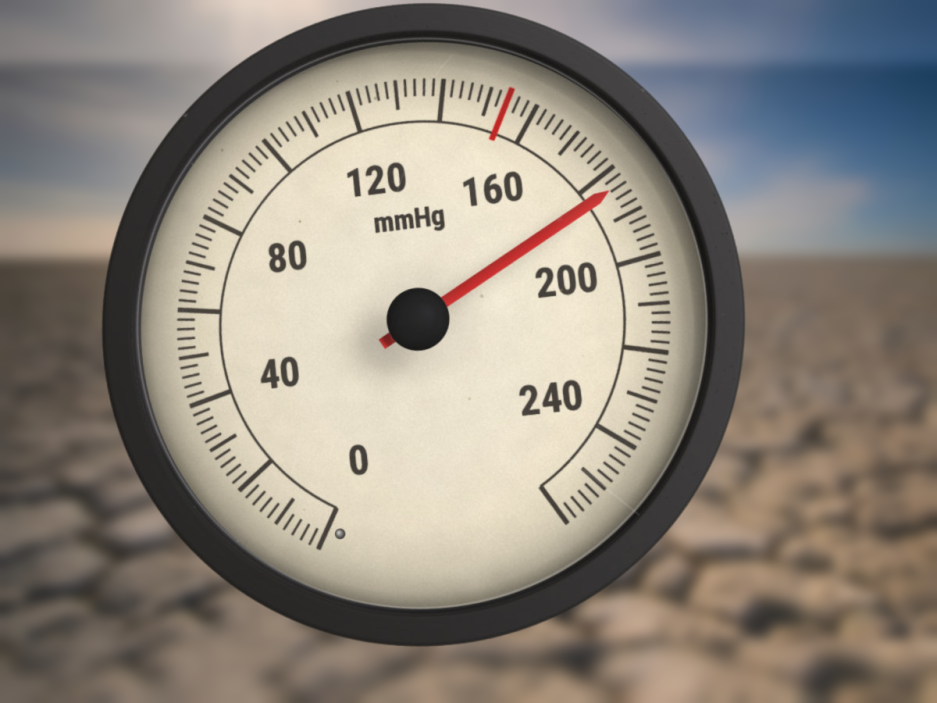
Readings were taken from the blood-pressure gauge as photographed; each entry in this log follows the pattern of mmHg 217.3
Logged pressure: mmHg 184
